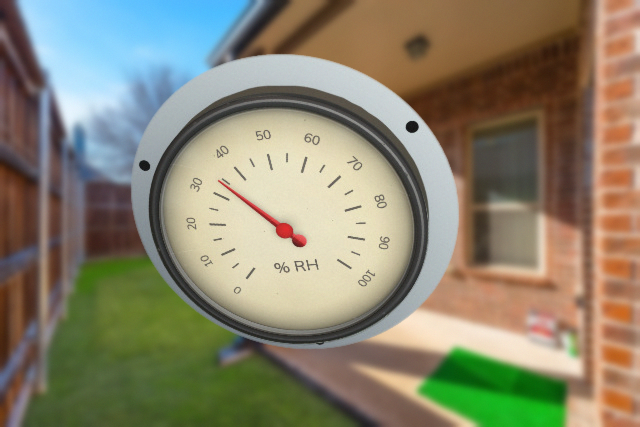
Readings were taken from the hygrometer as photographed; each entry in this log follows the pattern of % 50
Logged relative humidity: % 35
